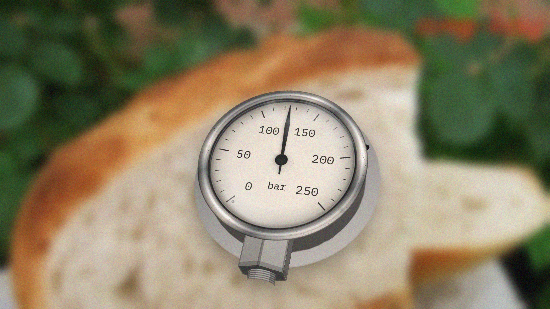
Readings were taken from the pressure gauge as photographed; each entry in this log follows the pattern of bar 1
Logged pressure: bar 125
